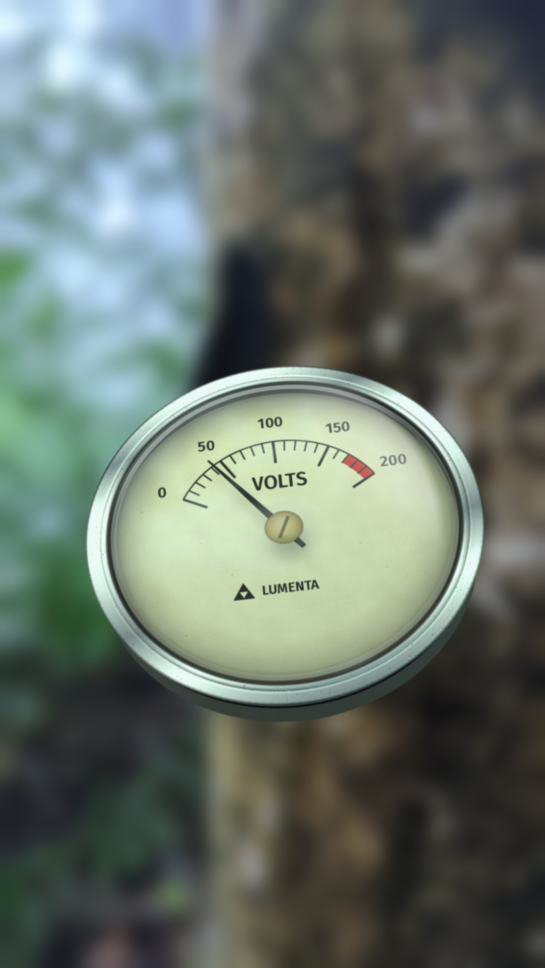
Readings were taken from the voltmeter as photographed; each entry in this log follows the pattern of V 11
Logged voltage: V 40
